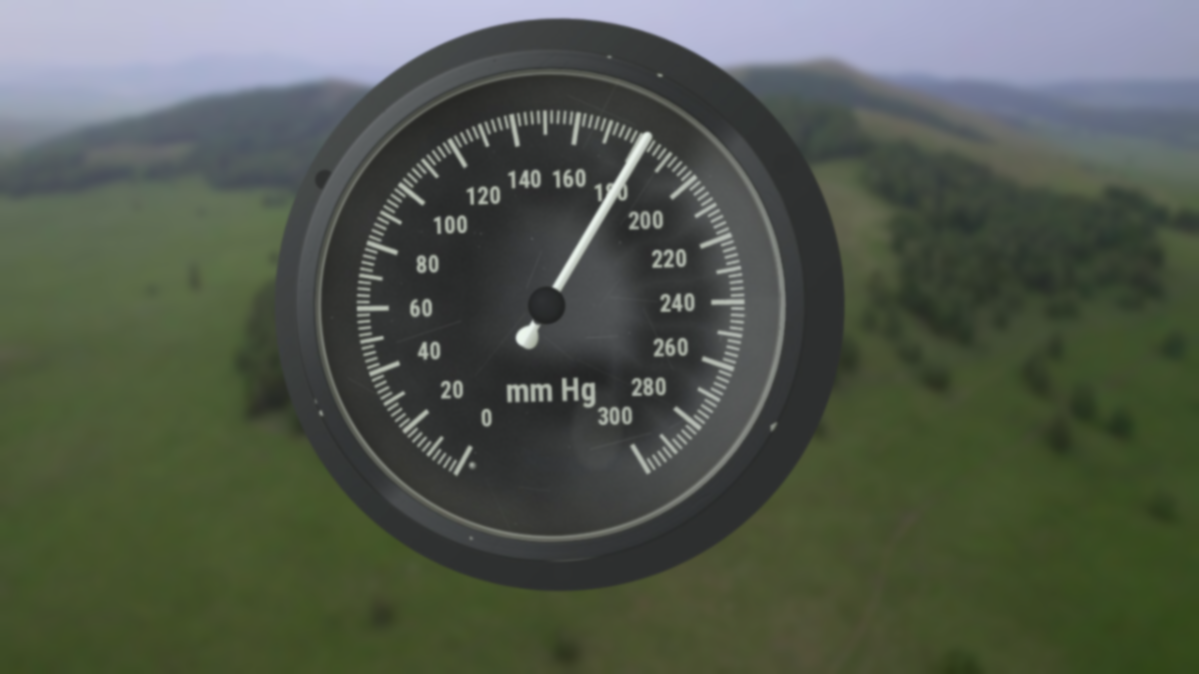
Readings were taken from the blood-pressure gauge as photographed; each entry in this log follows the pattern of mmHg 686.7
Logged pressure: mmHg 182
